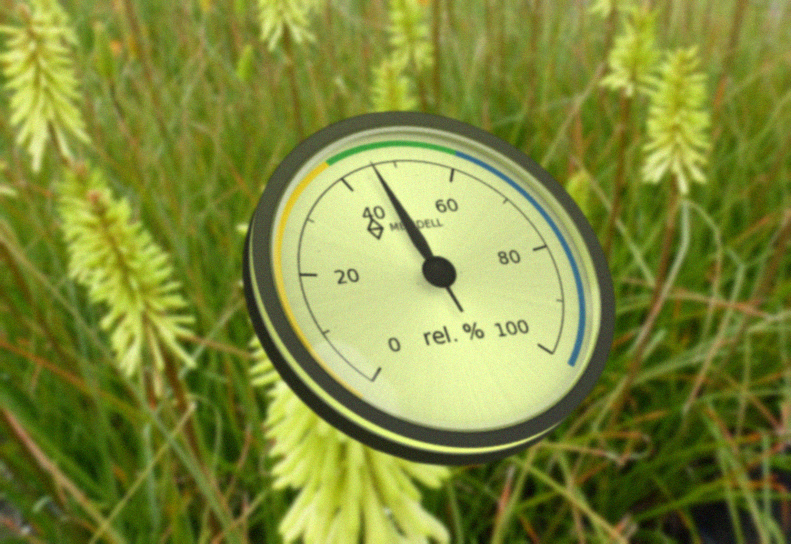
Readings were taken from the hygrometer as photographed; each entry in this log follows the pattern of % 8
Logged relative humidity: % 45
